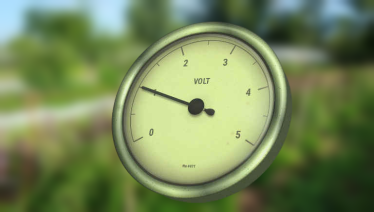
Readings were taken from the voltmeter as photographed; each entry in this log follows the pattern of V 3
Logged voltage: V 1
